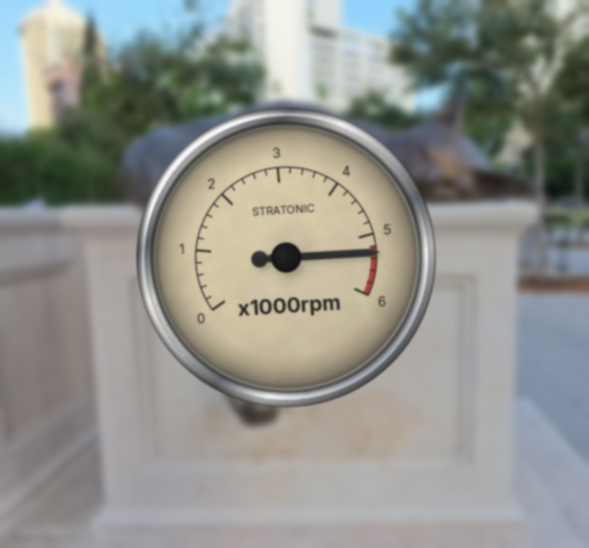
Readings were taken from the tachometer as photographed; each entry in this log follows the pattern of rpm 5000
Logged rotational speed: rpm 5300
